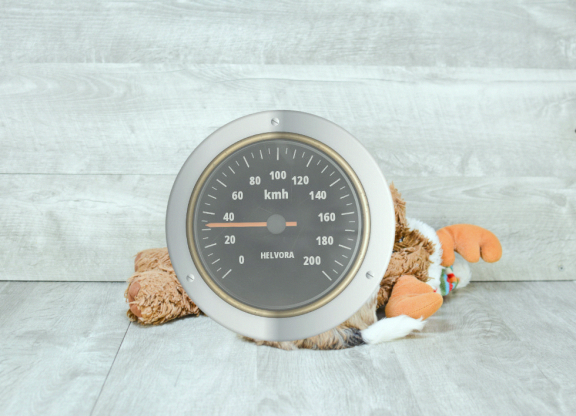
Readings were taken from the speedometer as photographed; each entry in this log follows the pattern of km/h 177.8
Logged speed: km/h 32.5
